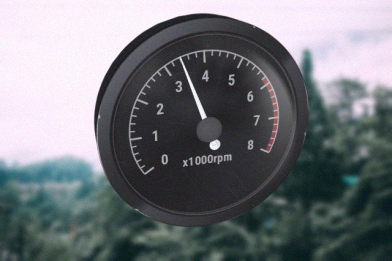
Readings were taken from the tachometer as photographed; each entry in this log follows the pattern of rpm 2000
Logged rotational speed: rpm 3400
